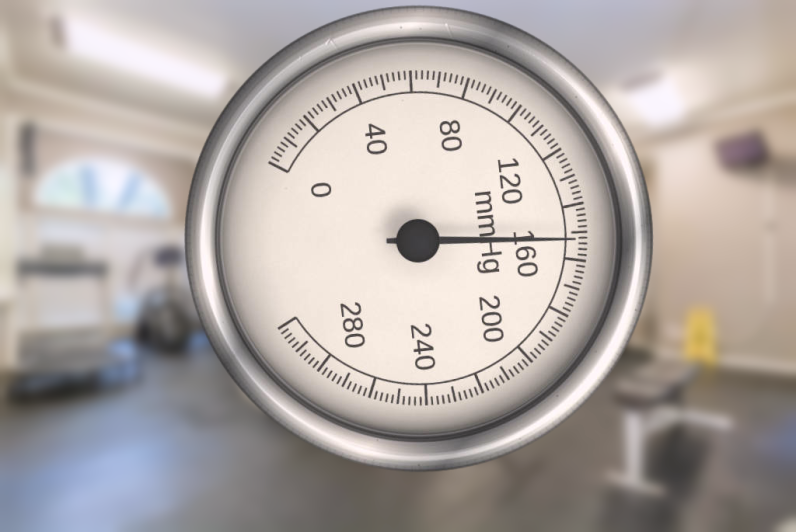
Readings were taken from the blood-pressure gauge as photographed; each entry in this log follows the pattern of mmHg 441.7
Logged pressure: mmHg 152
